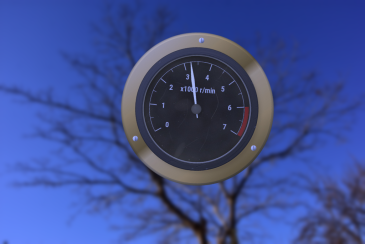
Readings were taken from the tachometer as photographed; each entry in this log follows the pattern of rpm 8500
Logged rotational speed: rpm 3250
